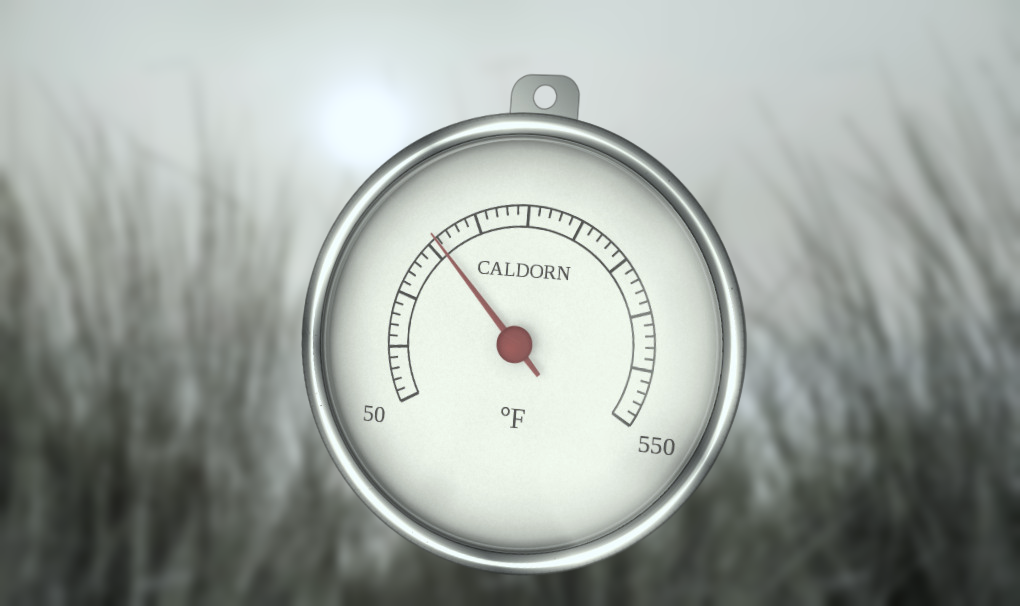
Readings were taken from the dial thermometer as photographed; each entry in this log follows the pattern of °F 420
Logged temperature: °F 210
